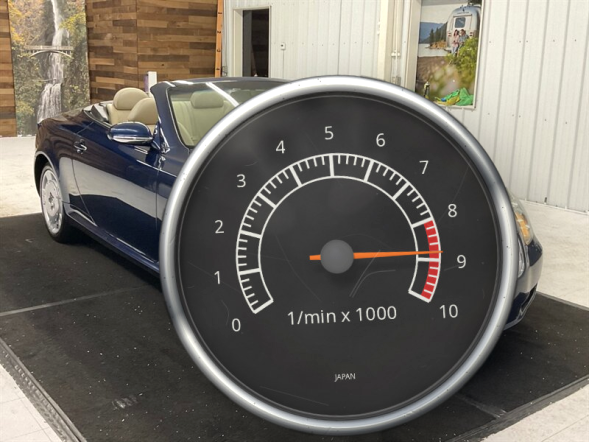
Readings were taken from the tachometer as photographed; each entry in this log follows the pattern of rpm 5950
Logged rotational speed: rpm 8800
